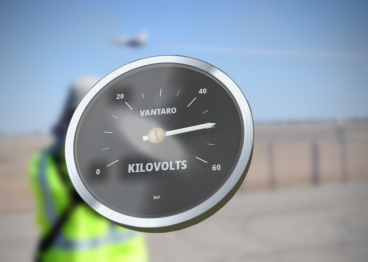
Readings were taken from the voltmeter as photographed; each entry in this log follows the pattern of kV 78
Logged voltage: kV 50
